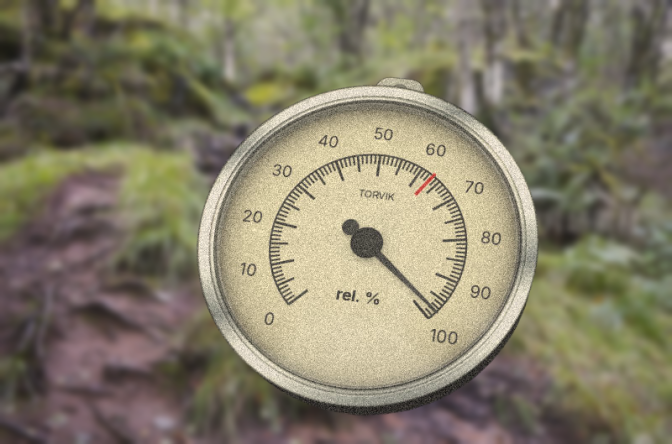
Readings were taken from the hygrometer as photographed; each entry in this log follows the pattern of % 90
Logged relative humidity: % 98
